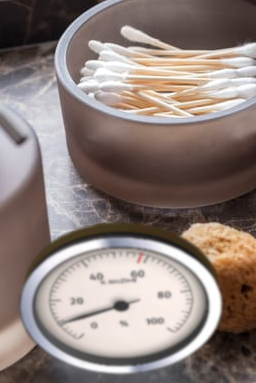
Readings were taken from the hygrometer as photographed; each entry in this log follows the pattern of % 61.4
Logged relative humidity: % 10
